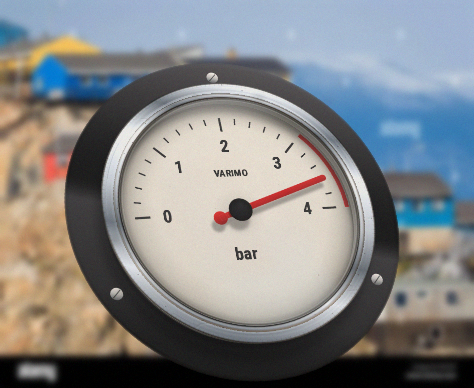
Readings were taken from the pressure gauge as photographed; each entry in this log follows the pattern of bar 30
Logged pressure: bar 3.6
